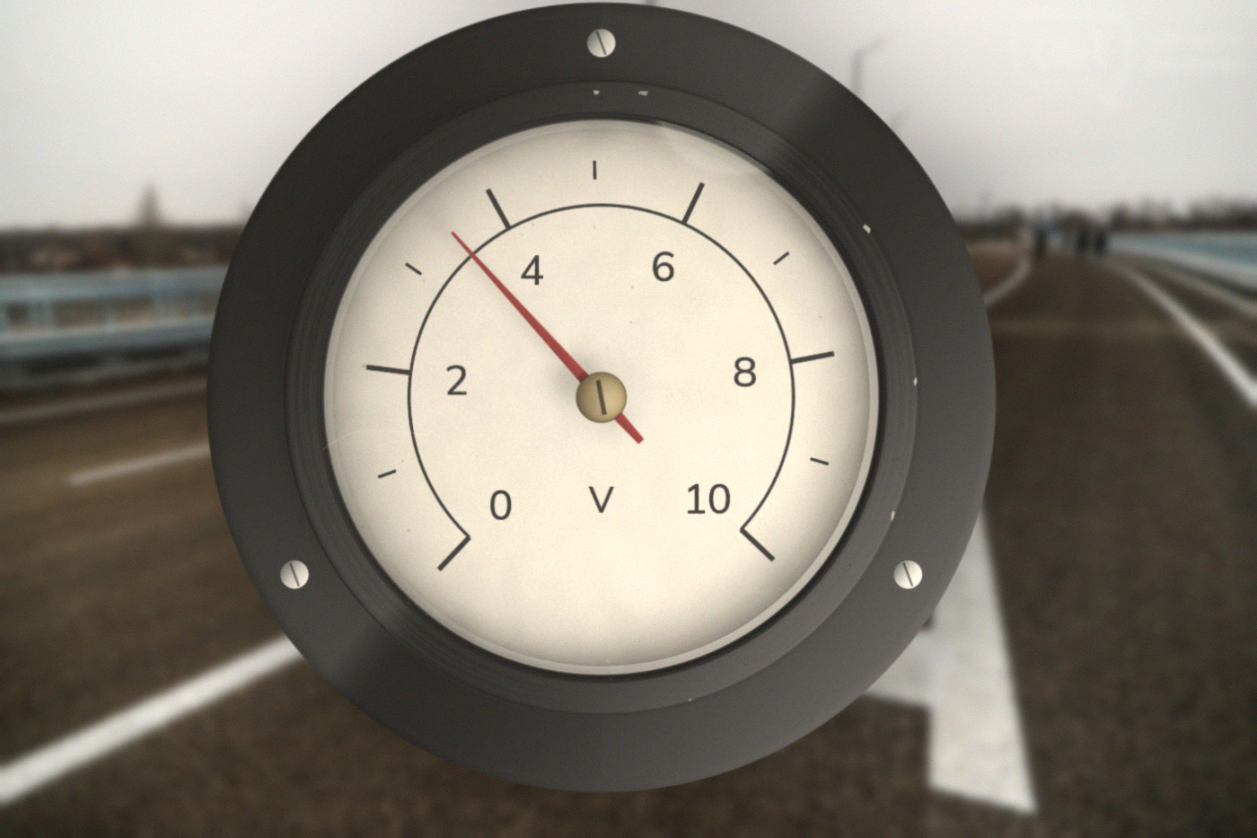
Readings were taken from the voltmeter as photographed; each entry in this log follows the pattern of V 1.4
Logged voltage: V 3.5
